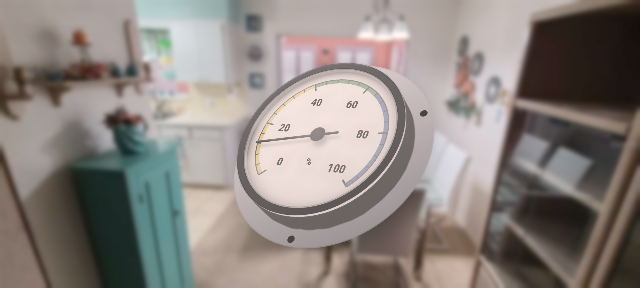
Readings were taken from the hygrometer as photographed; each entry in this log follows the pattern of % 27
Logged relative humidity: % 12
